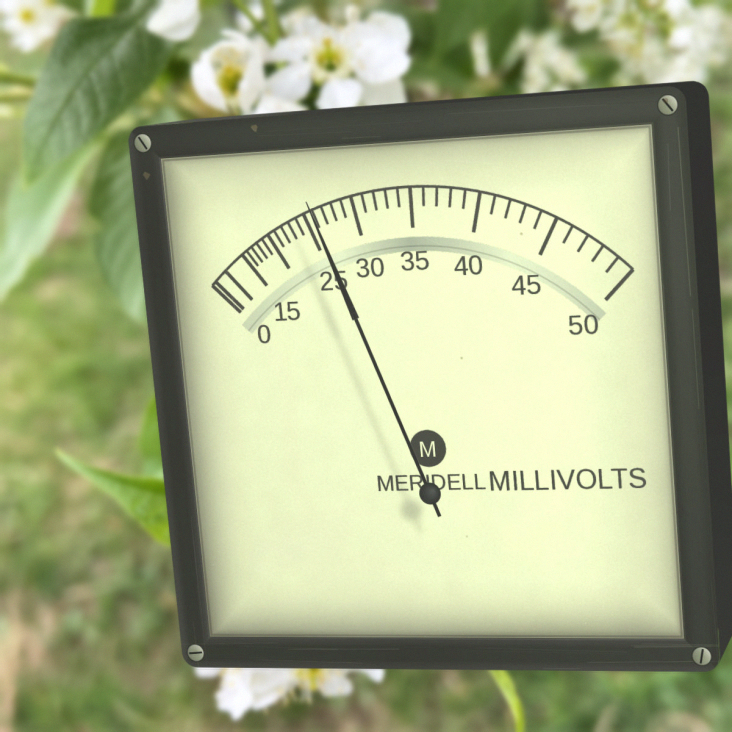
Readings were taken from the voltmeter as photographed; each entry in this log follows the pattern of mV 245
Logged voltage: mV 26
